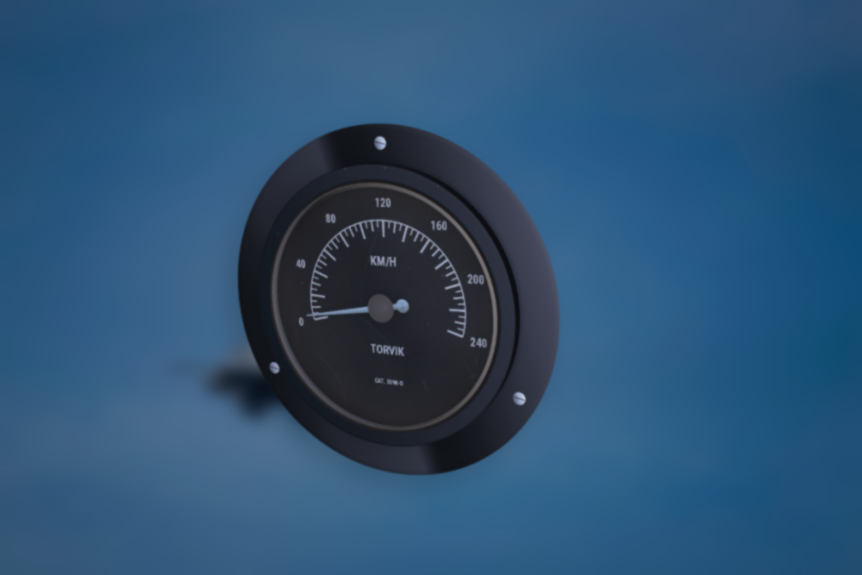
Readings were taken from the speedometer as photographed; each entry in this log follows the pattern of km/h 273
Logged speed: km/h 5
